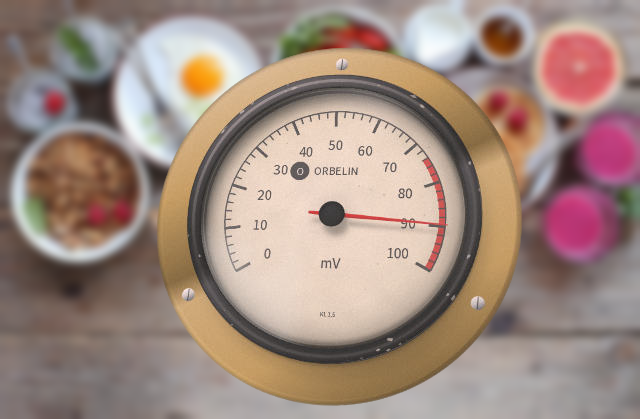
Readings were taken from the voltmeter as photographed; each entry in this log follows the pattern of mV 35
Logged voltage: mV 90
